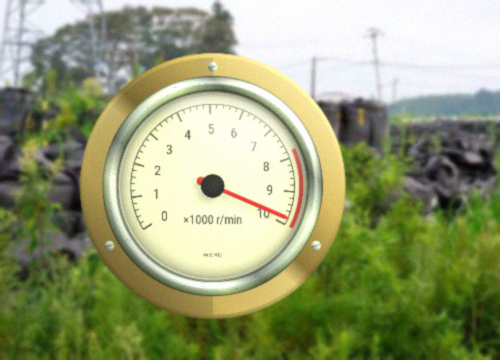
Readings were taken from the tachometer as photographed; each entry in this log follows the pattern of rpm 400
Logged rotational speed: rpm 9800
